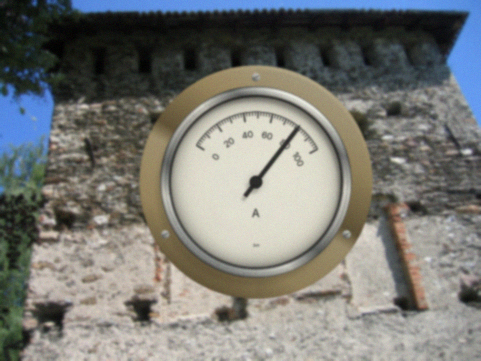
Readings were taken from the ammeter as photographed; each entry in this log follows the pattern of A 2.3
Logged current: A 80
